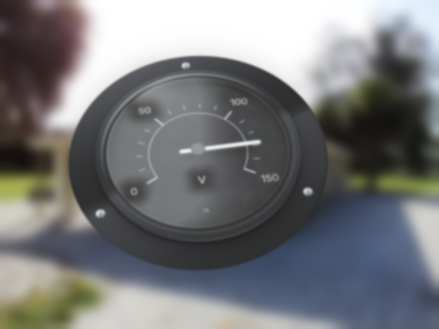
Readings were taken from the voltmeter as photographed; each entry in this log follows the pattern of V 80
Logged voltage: V 130
